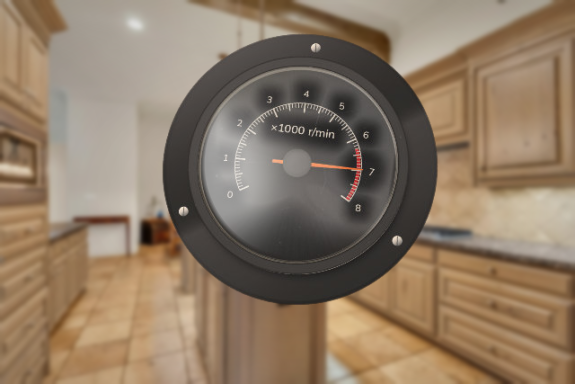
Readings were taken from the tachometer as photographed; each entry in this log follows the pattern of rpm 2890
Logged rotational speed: rpm 7000
